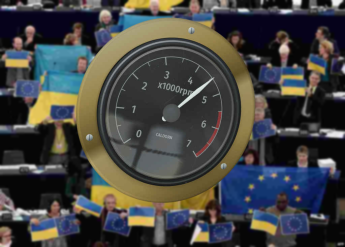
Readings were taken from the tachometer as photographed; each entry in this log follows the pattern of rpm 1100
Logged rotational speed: rpm 4500
